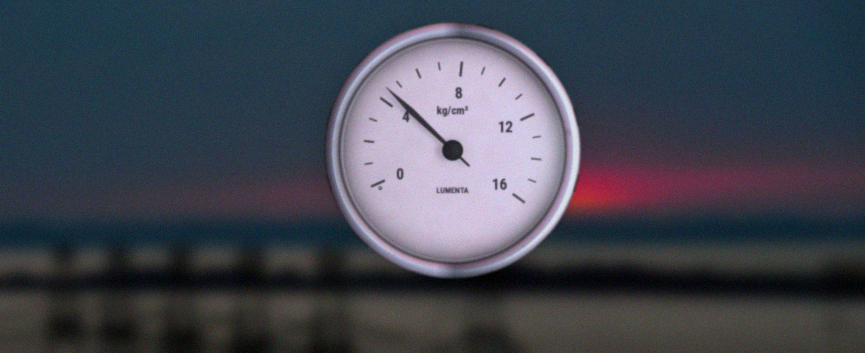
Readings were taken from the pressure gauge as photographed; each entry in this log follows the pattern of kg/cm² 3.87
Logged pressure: kg/cm² 4.5
